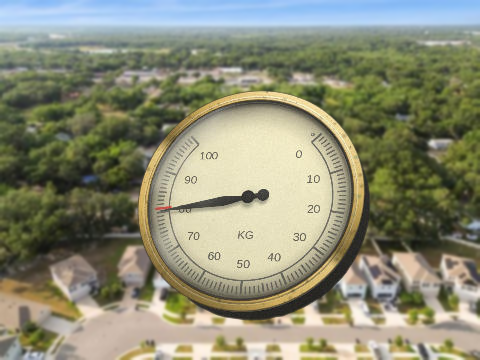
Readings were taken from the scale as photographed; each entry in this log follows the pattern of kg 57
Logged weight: kg 80
